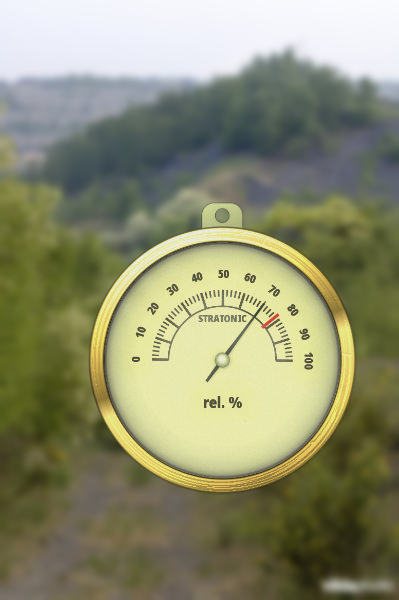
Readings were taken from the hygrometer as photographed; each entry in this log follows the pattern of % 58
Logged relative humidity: % 70
